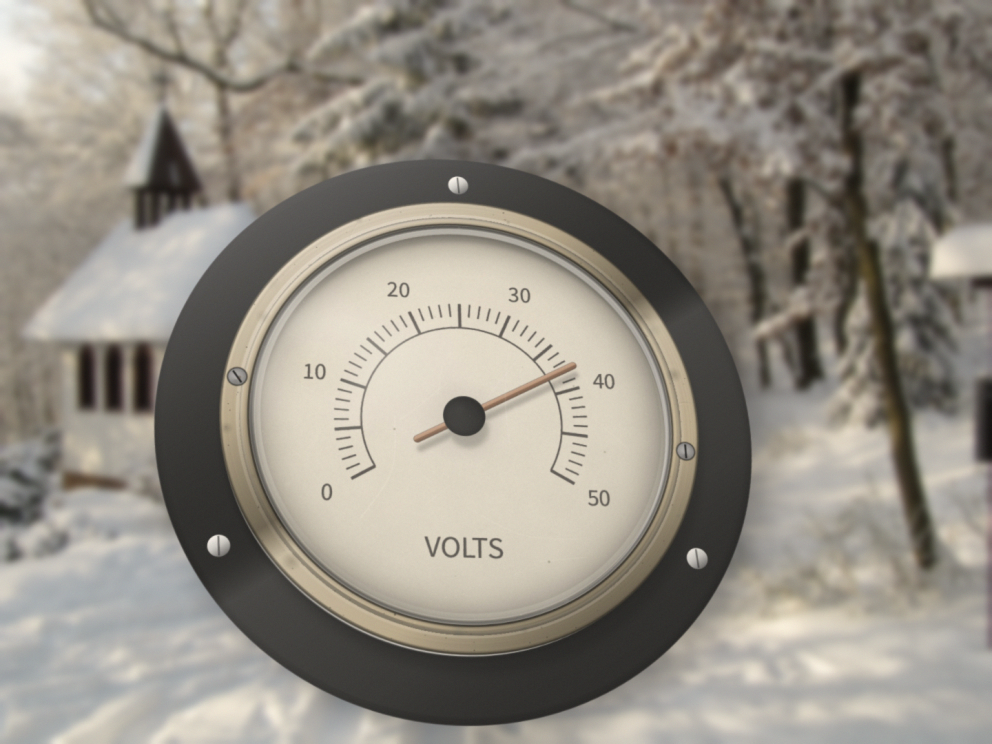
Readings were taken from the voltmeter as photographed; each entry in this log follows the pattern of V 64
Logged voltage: V 38
